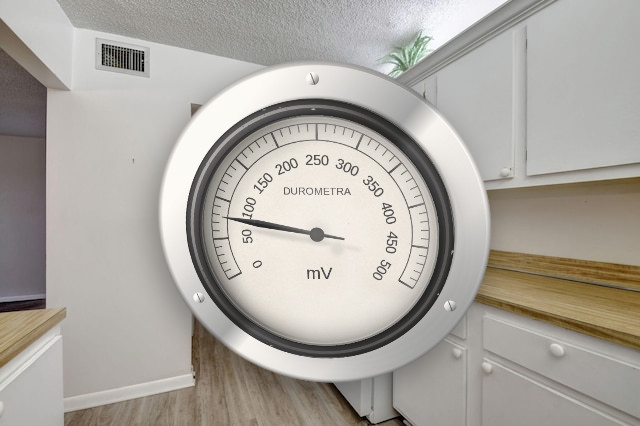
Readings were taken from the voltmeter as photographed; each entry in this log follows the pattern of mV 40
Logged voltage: mV 80
